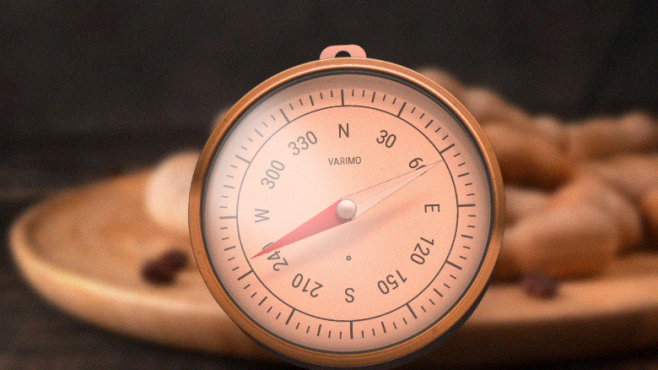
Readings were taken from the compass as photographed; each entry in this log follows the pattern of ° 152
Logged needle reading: ° 245
